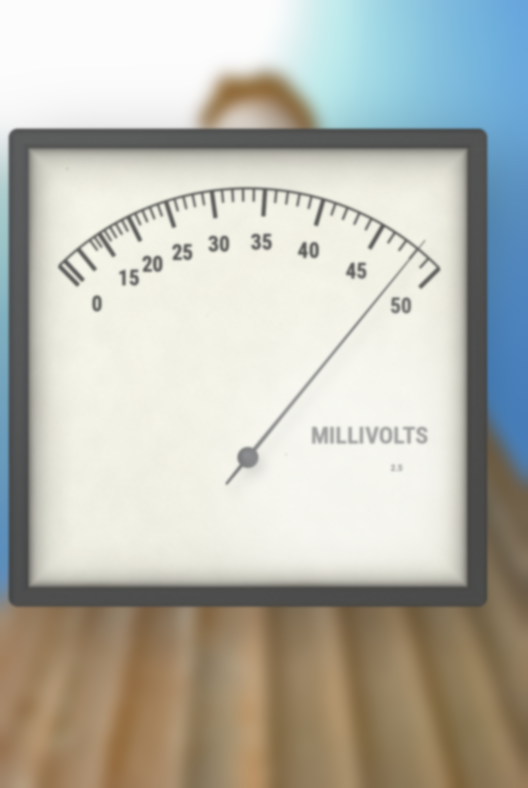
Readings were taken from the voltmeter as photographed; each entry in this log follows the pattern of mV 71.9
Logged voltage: mV 48
